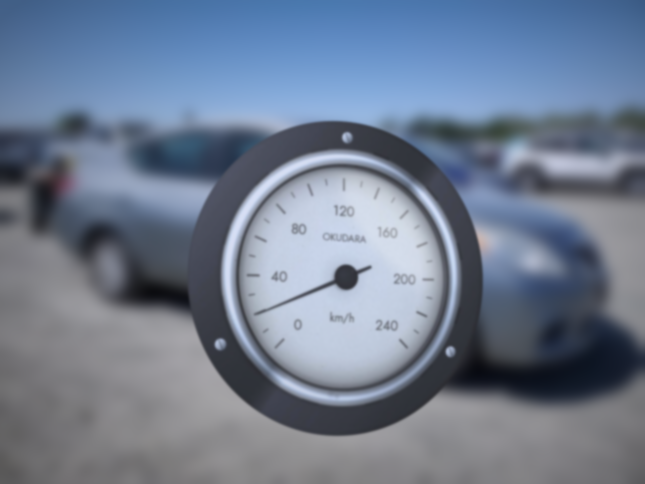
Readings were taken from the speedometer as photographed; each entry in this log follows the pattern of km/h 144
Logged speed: km/h 20
